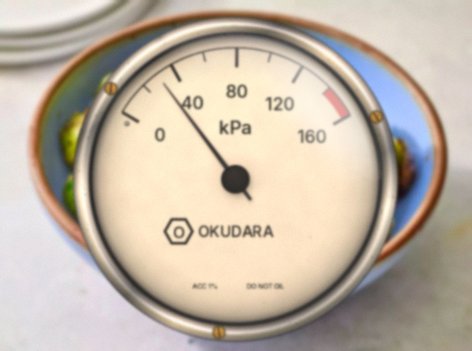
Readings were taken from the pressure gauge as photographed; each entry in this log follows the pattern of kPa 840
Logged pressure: kPa 30
